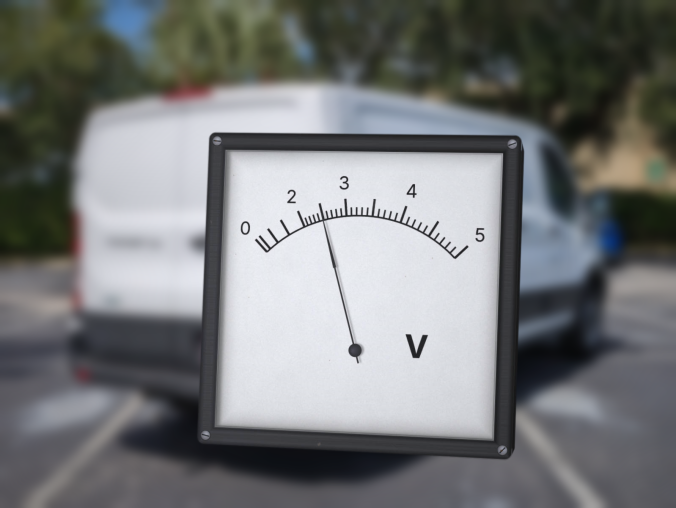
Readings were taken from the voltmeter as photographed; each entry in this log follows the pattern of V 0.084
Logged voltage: V 2.5
